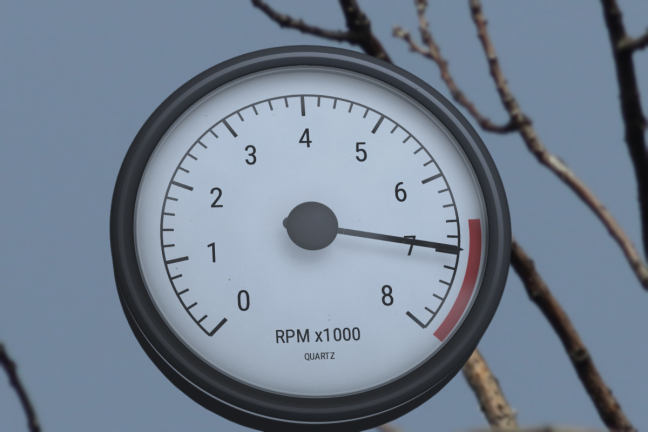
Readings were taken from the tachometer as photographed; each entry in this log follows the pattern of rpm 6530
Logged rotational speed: rpm 7000
